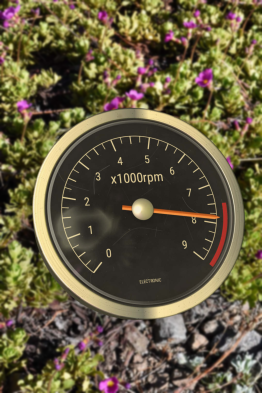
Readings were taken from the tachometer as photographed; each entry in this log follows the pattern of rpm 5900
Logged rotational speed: rpm 7875
